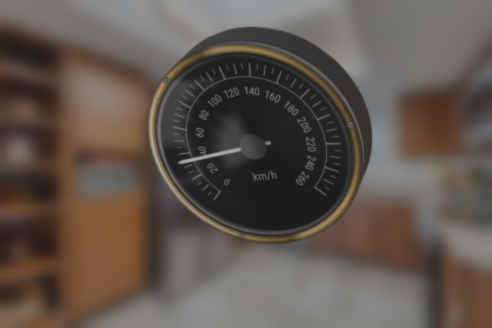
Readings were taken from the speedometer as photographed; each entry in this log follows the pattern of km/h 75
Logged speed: km/h 35
